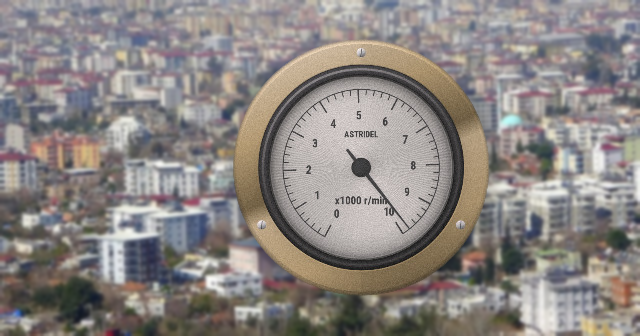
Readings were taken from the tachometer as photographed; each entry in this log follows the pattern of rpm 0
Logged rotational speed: rpm 9800
